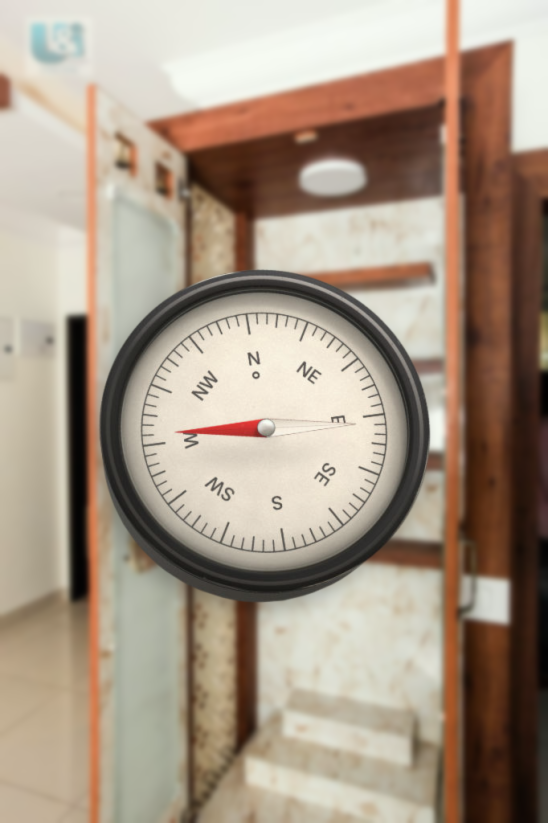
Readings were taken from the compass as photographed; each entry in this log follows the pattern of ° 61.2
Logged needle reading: ° 275
